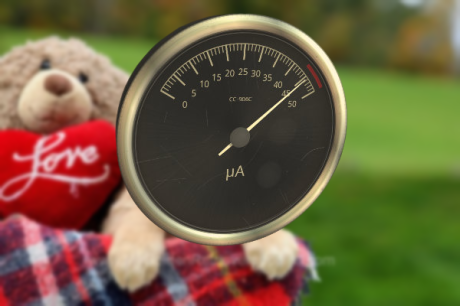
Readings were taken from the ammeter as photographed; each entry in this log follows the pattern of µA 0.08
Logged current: µA 45
